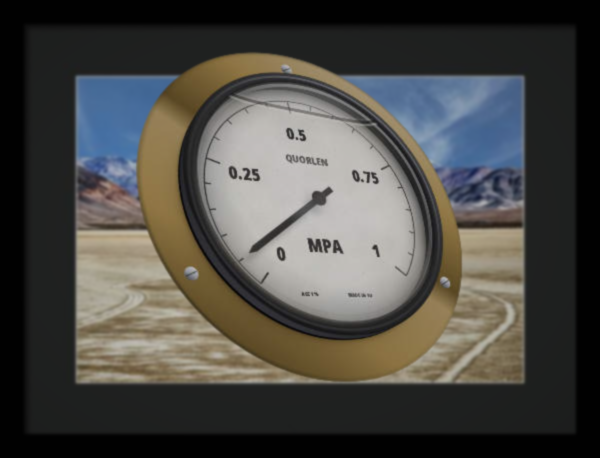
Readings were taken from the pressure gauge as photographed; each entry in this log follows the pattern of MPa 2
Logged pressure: MPa 0.05
